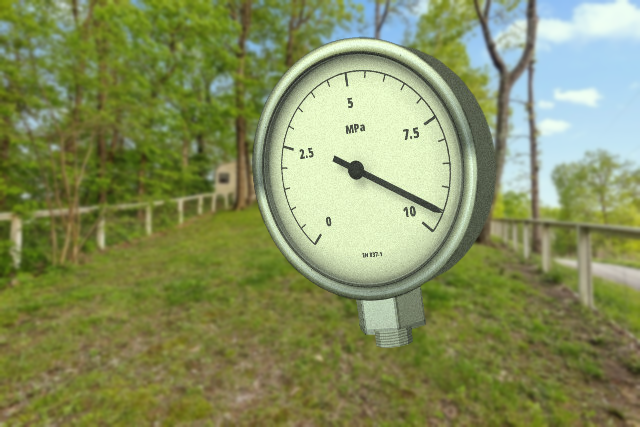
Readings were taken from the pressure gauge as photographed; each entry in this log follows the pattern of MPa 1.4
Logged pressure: MPa 9.5
